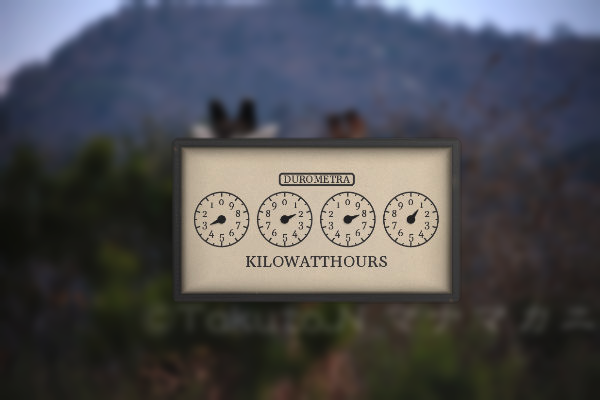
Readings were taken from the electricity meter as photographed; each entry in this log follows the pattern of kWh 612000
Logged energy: kWh 3181
